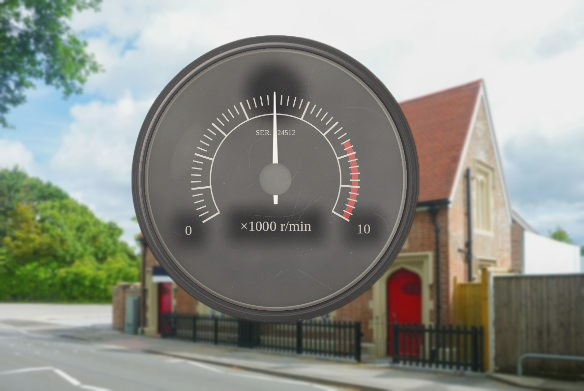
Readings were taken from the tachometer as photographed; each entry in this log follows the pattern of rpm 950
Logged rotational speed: rpm 5000
